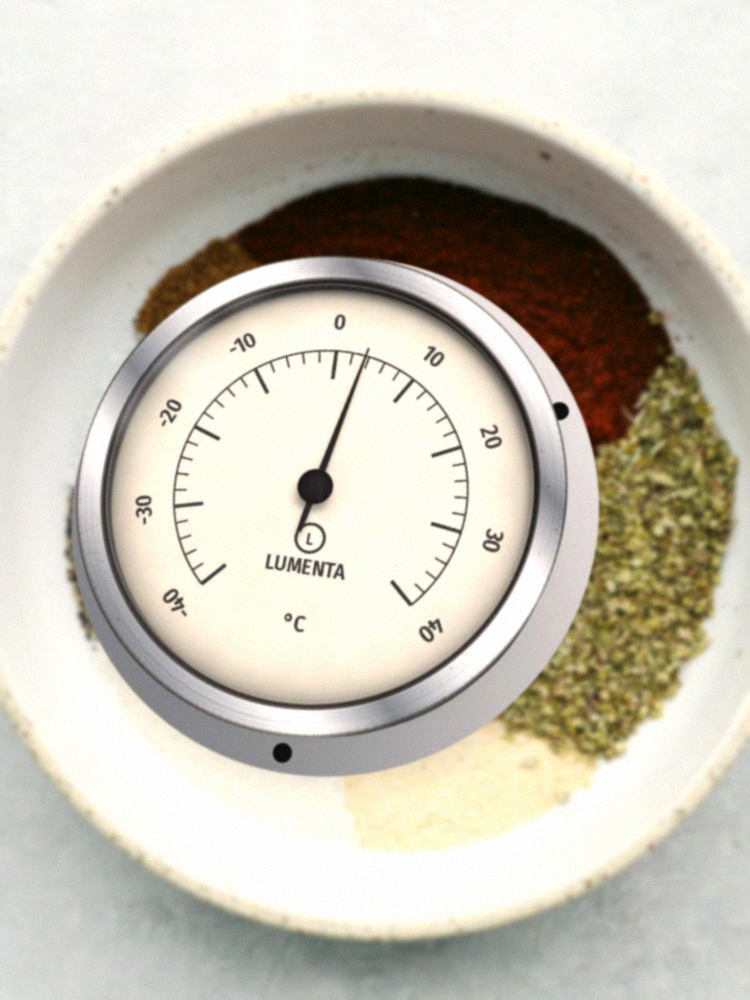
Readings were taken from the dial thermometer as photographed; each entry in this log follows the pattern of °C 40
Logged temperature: °C 4
